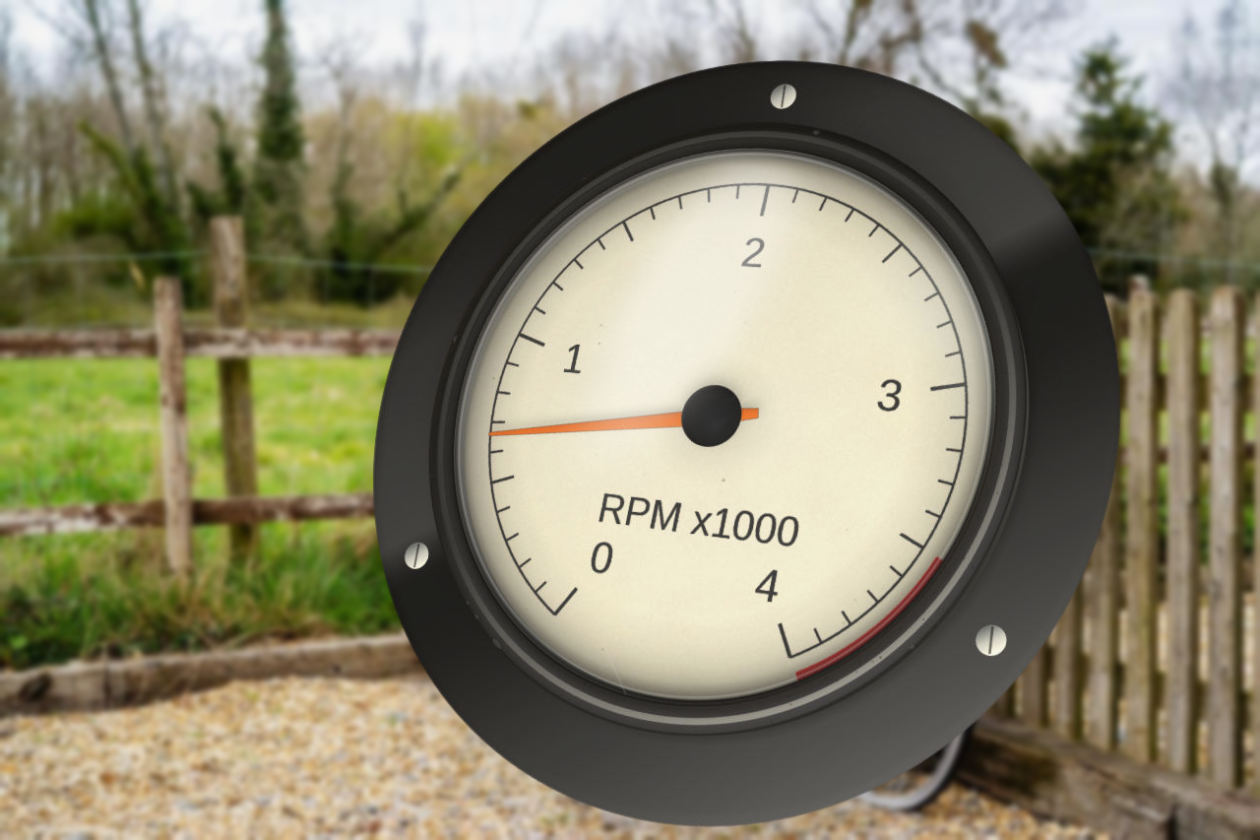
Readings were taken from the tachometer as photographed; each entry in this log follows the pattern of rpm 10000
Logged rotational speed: rpm 650
